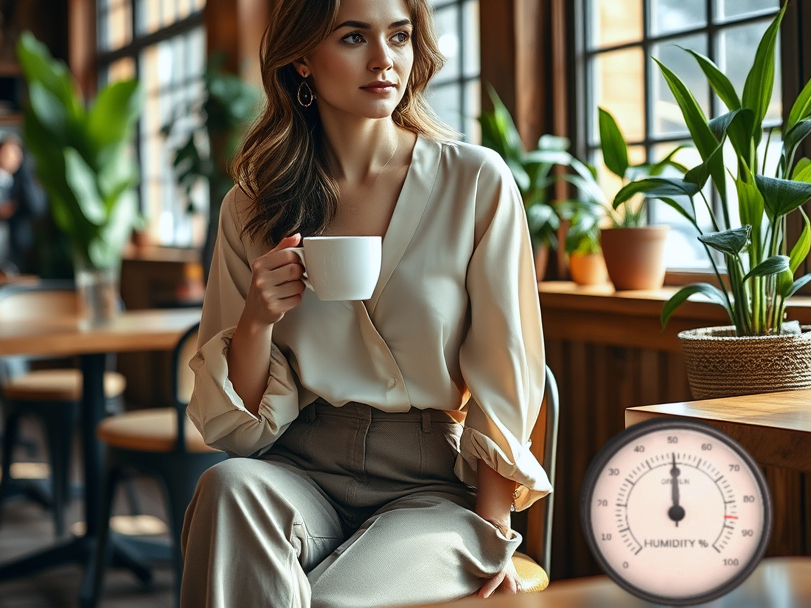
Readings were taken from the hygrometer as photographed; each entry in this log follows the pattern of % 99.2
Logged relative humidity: % 50
